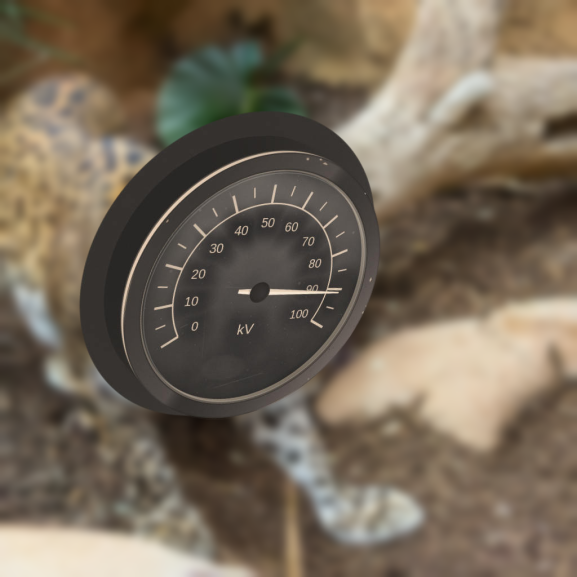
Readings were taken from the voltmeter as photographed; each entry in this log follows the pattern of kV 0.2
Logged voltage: kV 90
